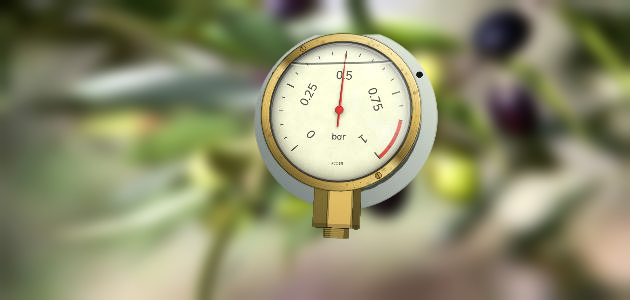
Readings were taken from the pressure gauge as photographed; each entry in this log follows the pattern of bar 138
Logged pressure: bar 0.5
